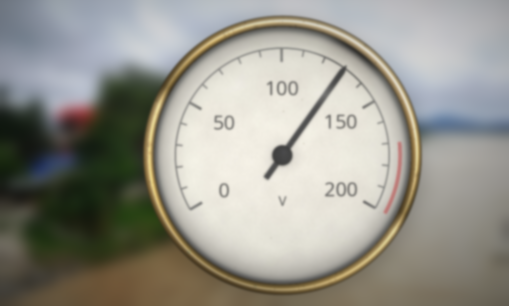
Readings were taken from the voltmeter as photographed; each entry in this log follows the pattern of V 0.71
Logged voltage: V 130
